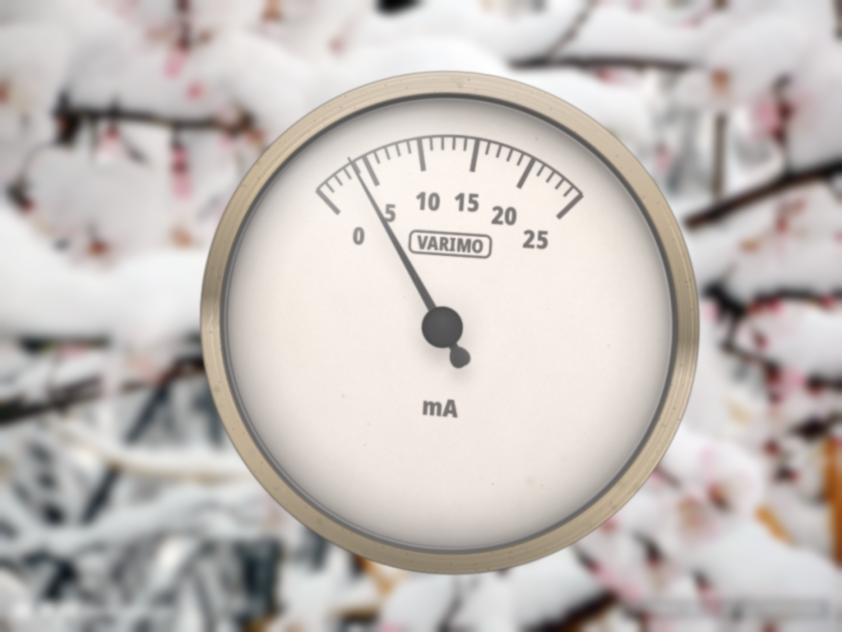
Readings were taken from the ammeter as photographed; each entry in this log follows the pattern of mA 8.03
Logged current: mA 4
